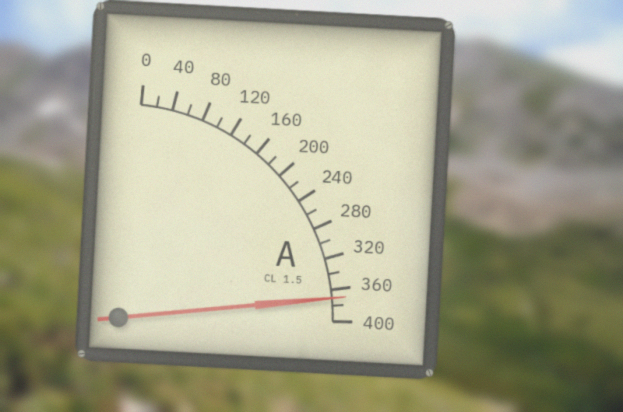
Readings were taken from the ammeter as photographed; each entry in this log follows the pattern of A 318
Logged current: A 370
